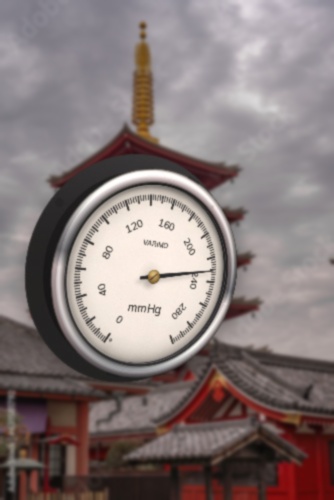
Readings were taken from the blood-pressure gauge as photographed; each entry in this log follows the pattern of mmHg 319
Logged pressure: mmHg 230
